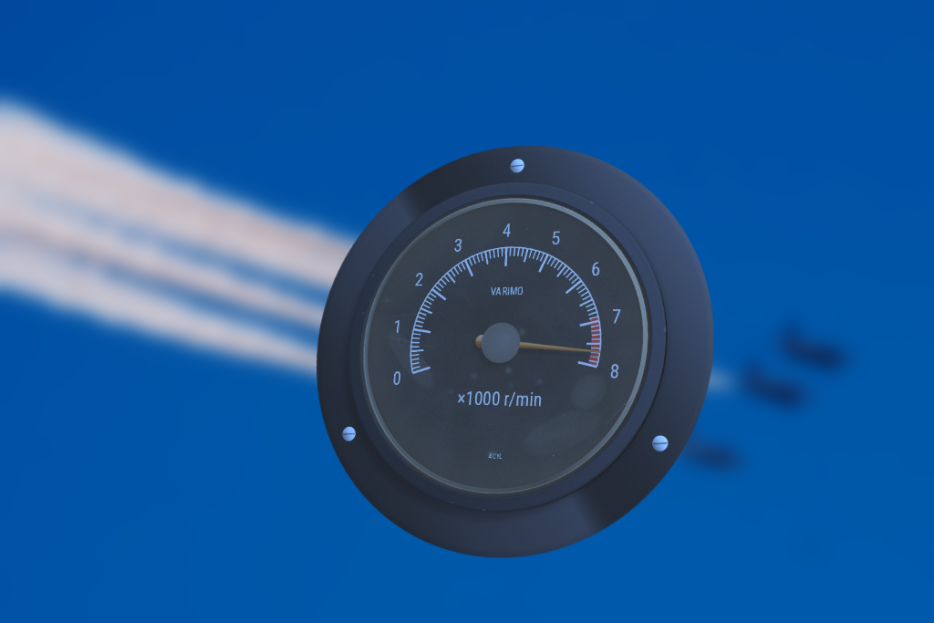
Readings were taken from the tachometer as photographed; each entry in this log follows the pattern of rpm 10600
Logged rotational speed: rpm 7700
